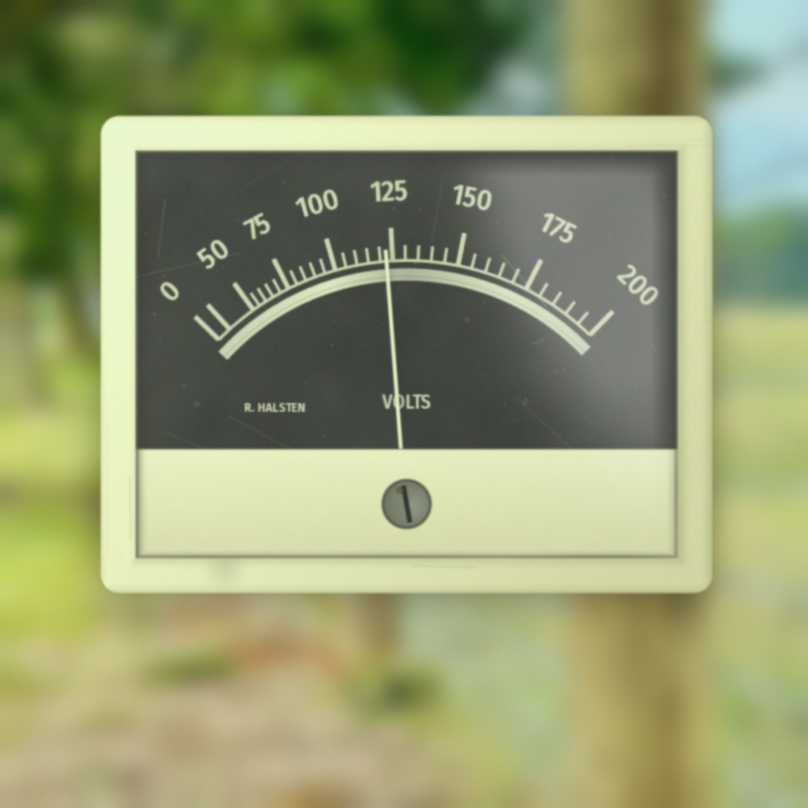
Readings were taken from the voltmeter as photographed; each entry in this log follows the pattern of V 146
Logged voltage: V 122.5
